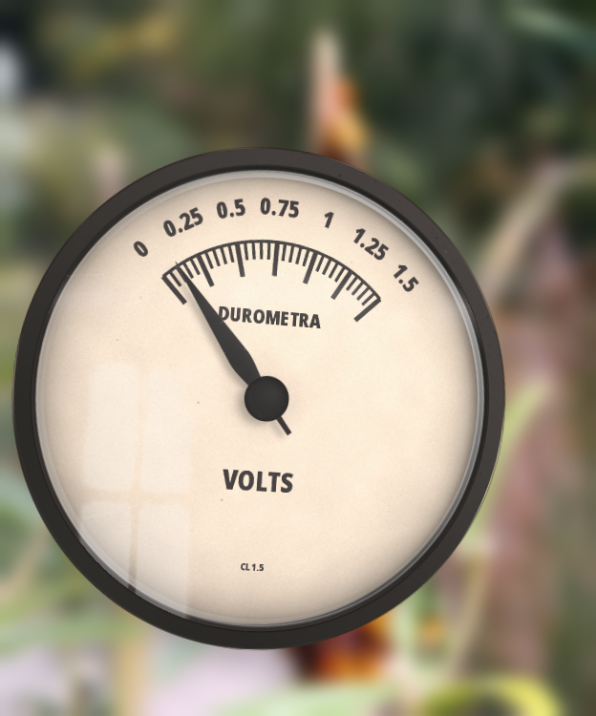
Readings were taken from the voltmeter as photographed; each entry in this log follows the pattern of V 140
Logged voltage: V 0.1
